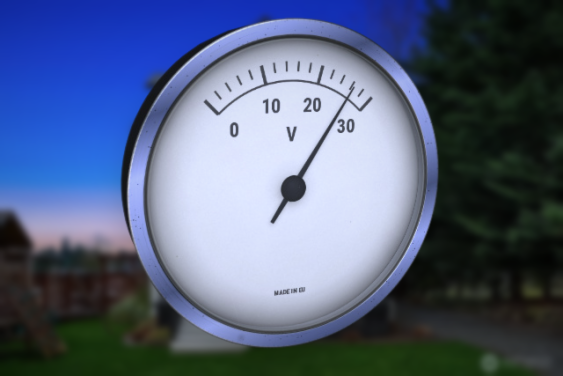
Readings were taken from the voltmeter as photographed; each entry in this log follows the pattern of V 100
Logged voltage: V 26
